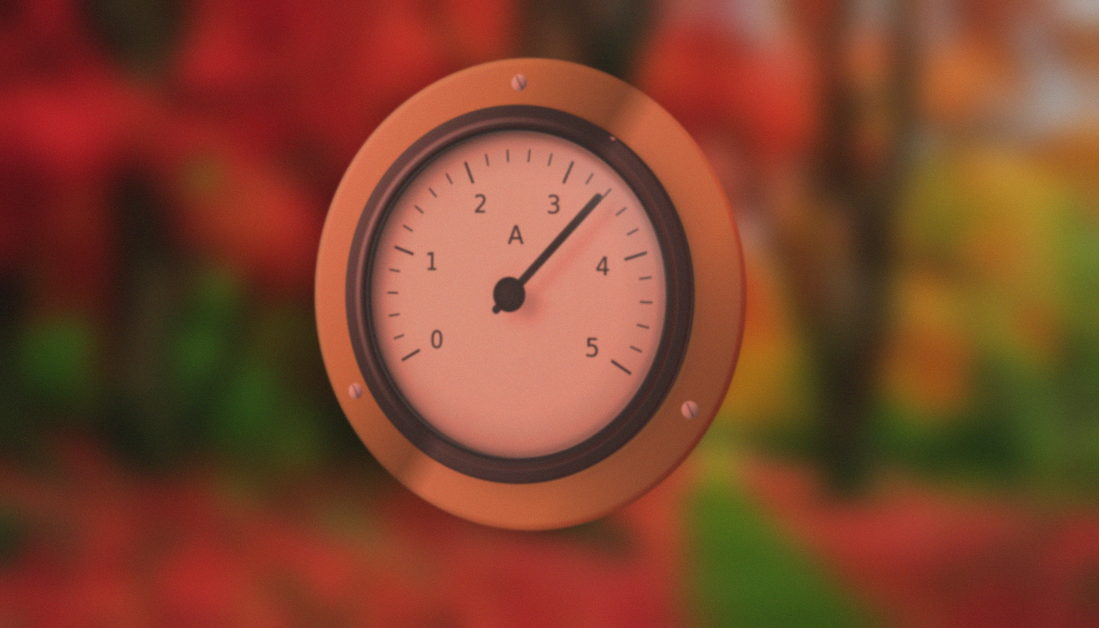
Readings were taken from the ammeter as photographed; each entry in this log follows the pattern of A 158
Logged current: A 3.4
